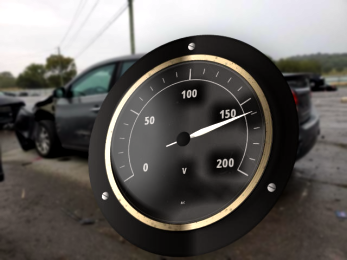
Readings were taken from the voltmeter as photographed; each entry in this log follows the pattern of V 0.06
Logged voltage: V 160
